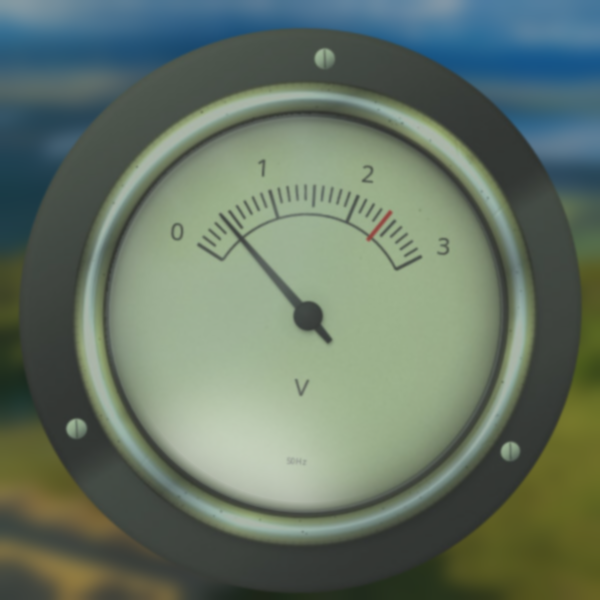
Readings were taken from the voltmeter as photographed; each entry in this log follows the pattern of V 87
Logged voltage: V 0.4
